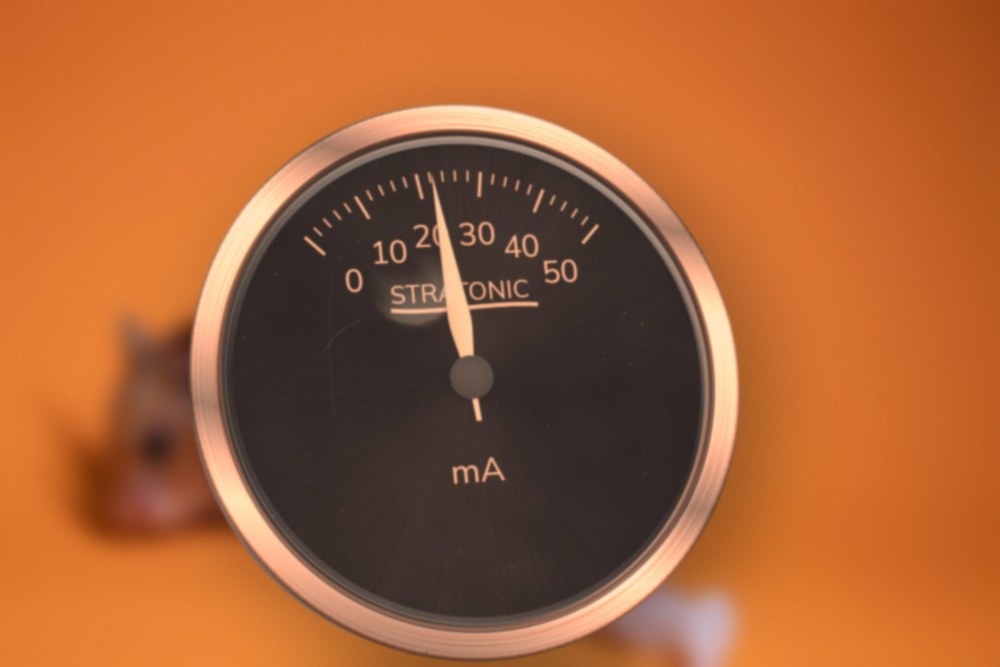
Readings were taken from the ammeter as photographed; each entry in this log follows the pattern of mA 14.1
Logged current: mA 22
